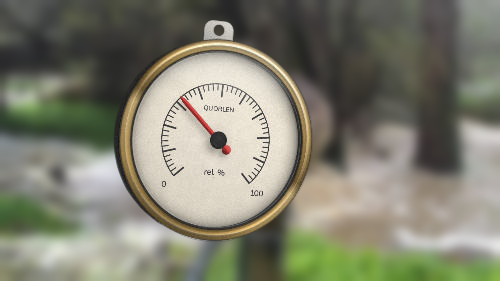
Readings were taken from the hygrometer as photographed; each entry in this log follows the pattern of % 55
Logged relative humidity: % 32
